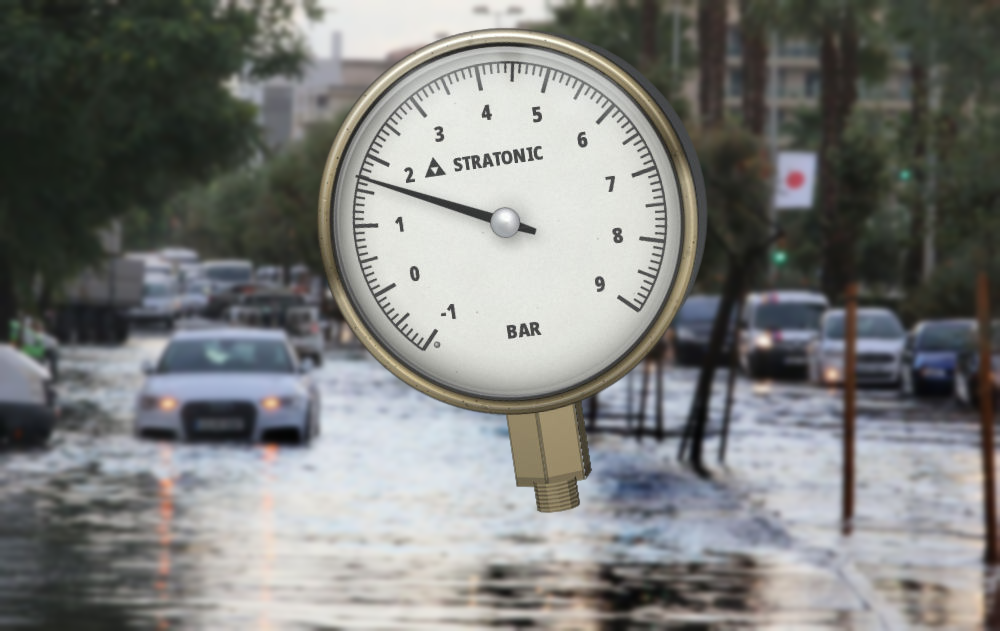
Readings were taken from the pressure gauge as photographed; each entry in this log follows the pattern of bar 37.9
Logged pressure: bar 1.7
